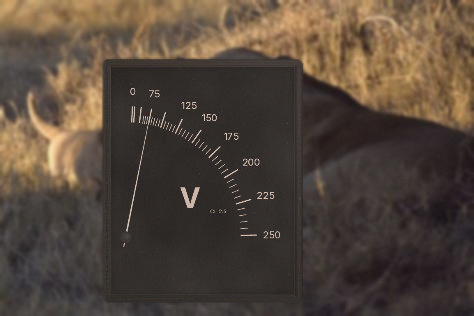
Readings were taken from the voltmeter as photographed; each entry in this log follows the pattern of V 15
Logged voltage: V 75
